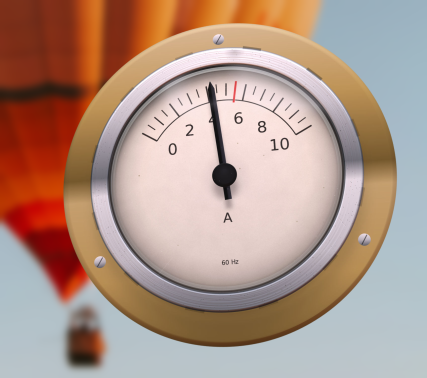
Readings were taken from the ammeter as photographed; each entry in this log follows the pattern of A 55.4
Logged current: A 4.25
